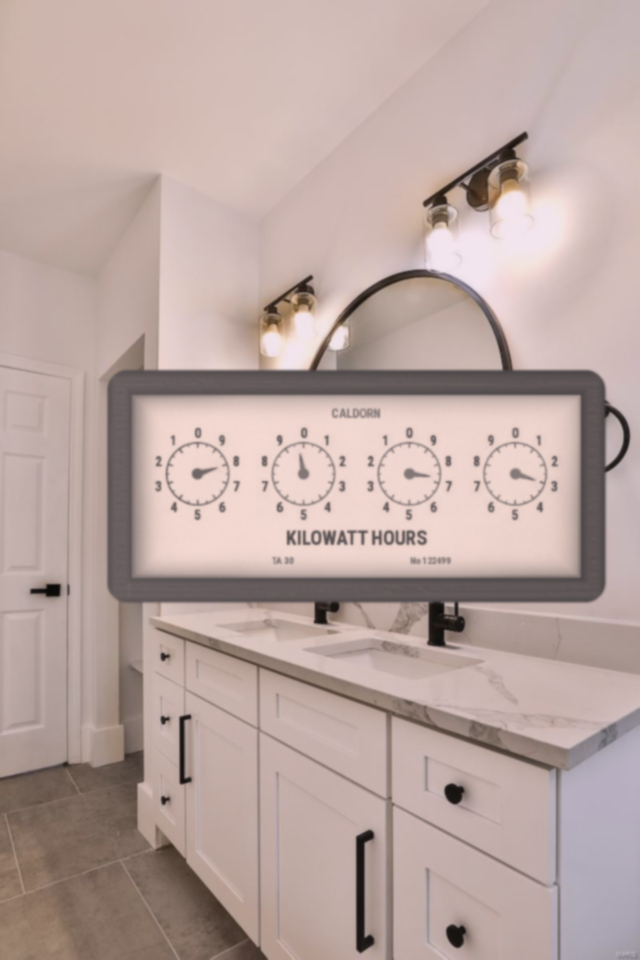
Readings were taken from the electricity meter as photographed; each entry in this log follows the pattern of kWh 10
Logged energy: kWh 7973
